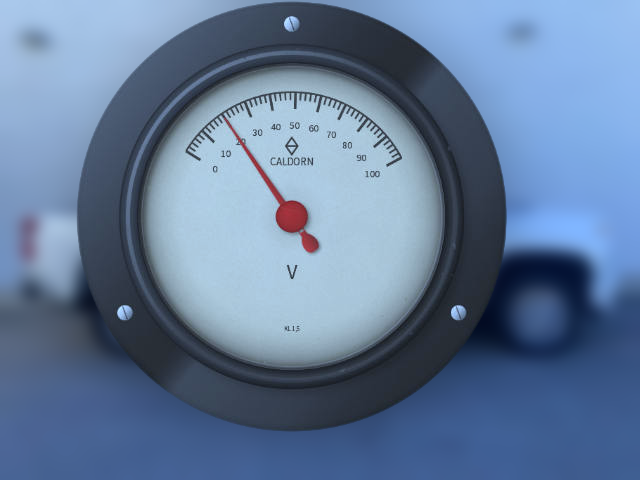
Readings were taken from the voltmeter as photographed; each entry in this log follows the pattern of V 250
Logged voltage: V 20
